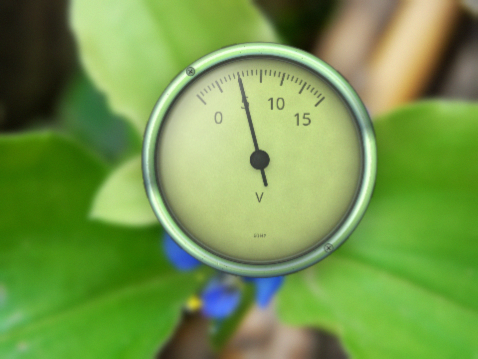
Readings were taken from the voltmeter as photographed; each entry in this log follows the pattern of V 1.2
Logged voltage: V 5
